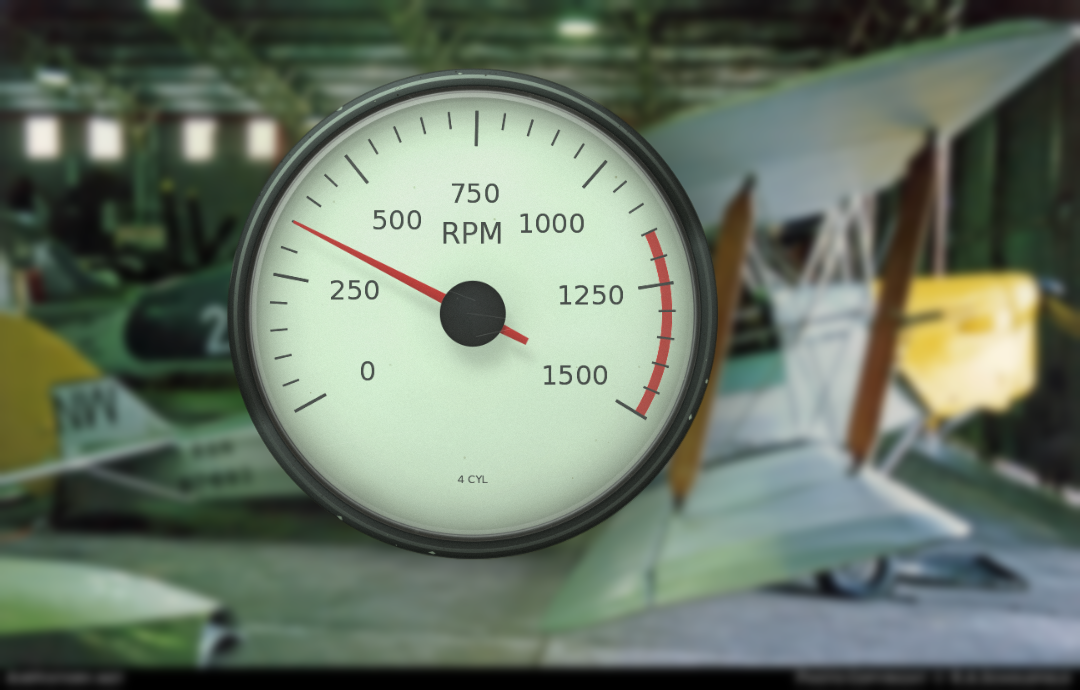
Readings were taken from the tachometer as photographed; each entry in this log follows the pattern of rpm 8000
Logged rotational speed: rpm 350
